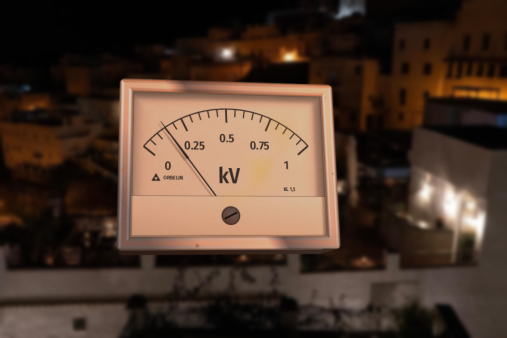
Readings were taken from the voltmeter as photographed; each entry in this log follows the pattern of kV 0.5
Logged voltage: kV 0.15
